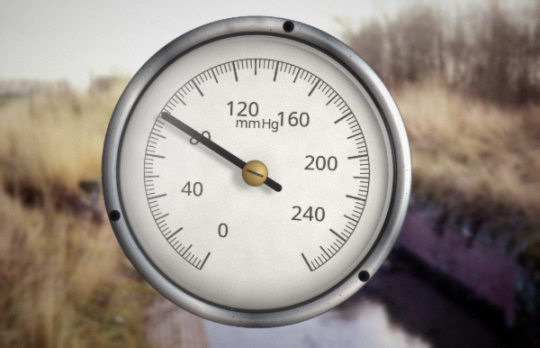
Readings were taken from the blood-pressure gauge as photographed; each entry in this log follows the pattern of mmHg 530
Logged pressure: mmHg 80
